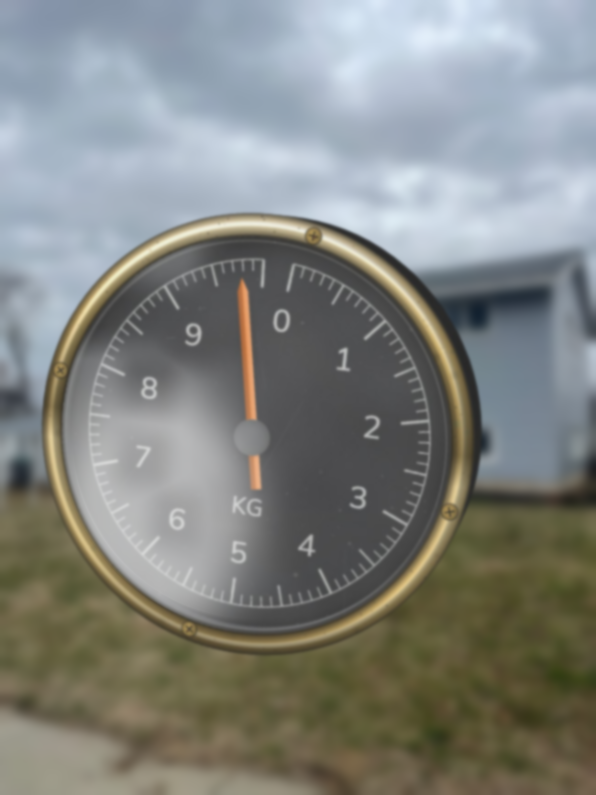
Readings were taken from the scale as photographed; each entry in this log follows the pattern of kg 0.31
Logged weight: kg 9.8
